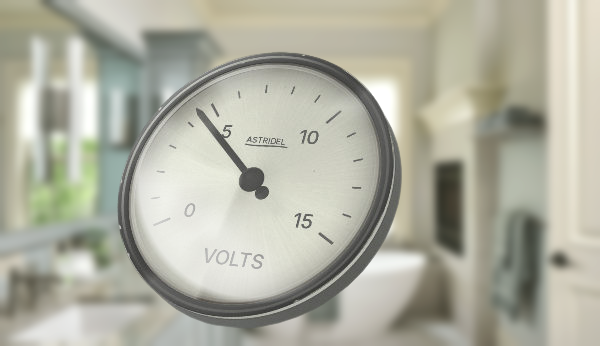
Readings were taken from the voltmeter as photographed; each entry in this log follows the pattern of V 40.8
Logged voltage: V 4.5
